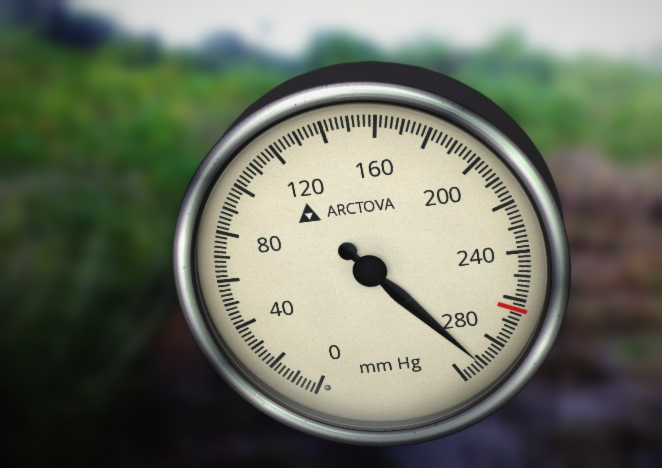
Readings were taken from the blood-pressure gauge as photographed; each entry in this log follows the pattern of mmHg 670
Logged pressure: mmHg 290
